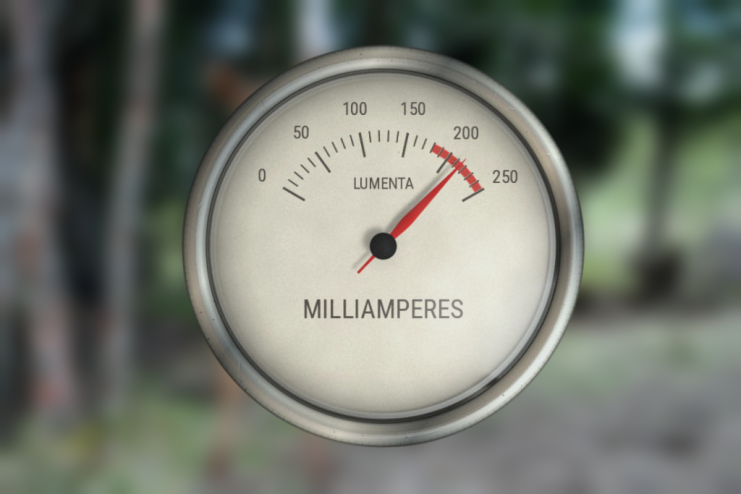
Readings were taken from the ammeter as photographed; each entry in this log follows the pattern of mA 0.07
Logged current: mA 215
